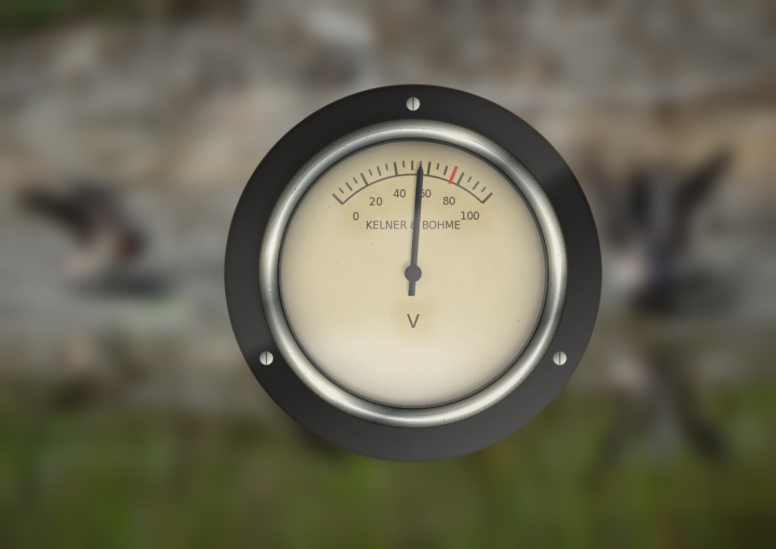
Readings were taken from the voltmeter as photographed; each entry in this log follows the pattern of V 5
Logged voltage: V 55
